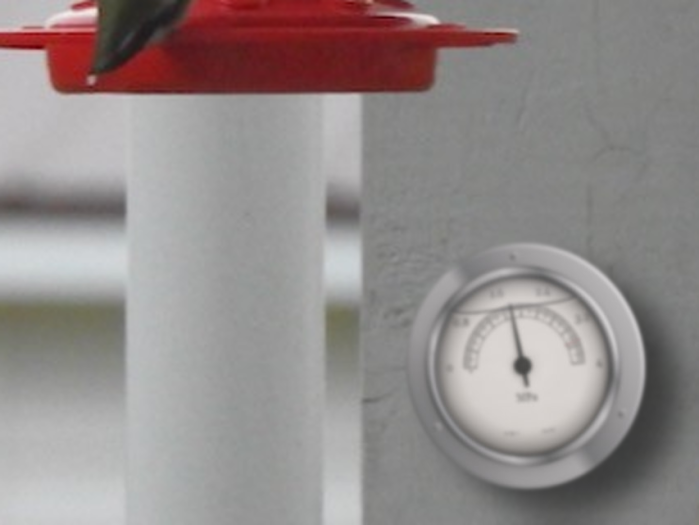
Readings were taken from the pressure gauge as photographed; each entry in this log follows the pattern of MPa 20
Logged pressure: MPa 1.8
